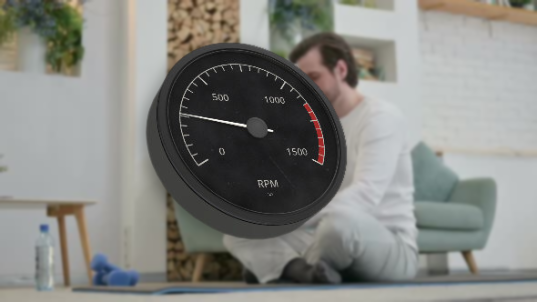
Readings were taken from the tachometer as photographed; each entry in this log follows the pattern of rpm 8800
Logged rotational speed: rpm 250
